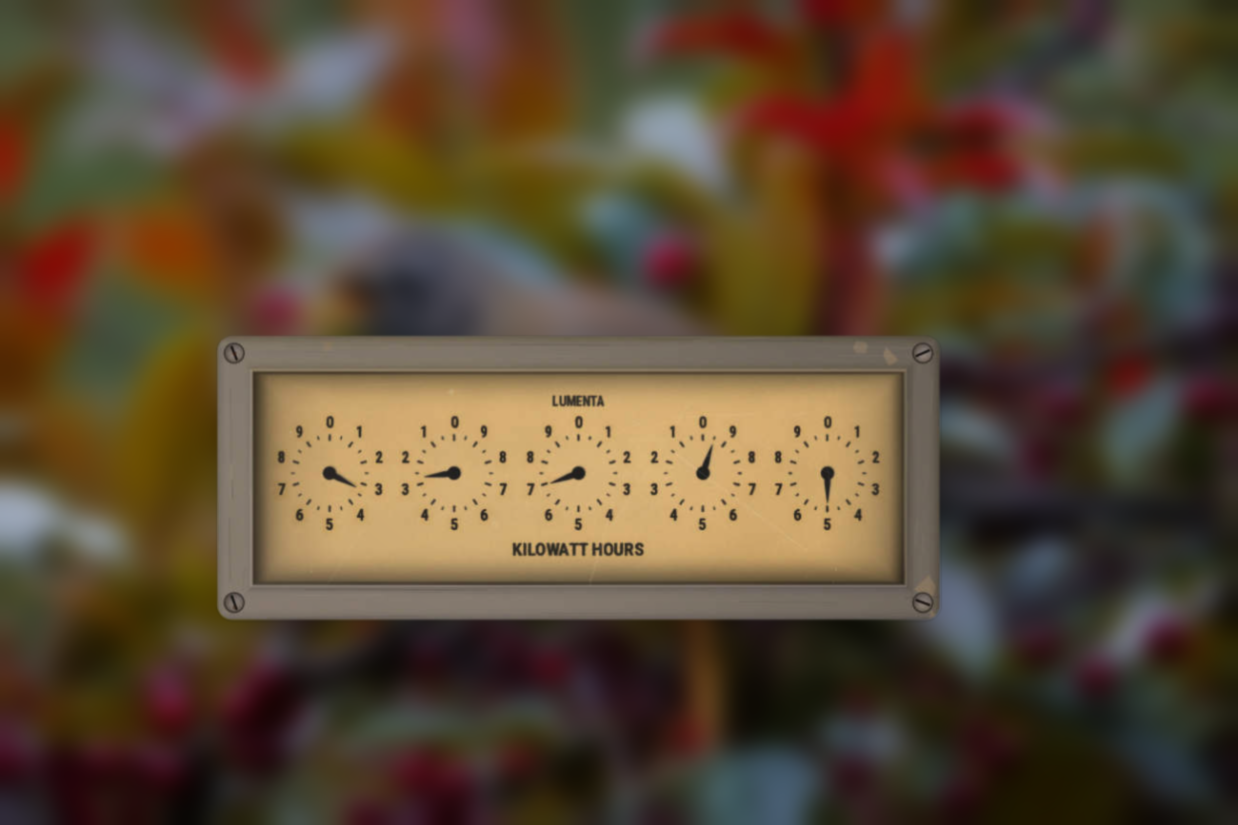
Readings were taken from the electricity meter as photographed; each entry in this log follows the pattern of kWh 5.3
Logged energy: kWh 32695
